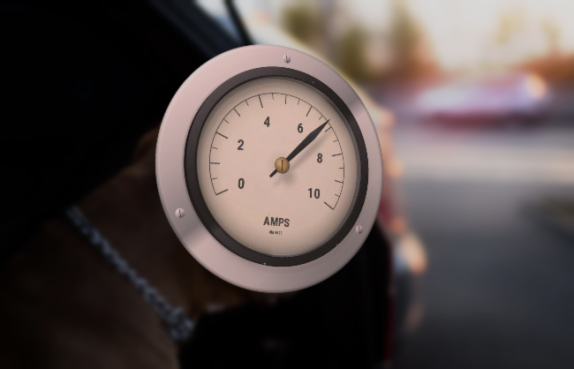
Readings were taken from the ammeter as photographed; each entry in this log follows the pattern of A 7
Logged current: A 6.75
